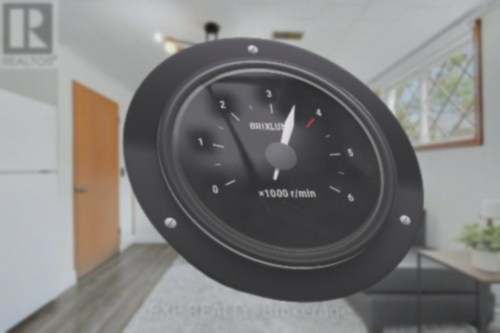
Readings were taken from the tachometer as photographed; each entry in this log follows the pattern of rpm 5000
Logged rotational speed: rpm 3500
